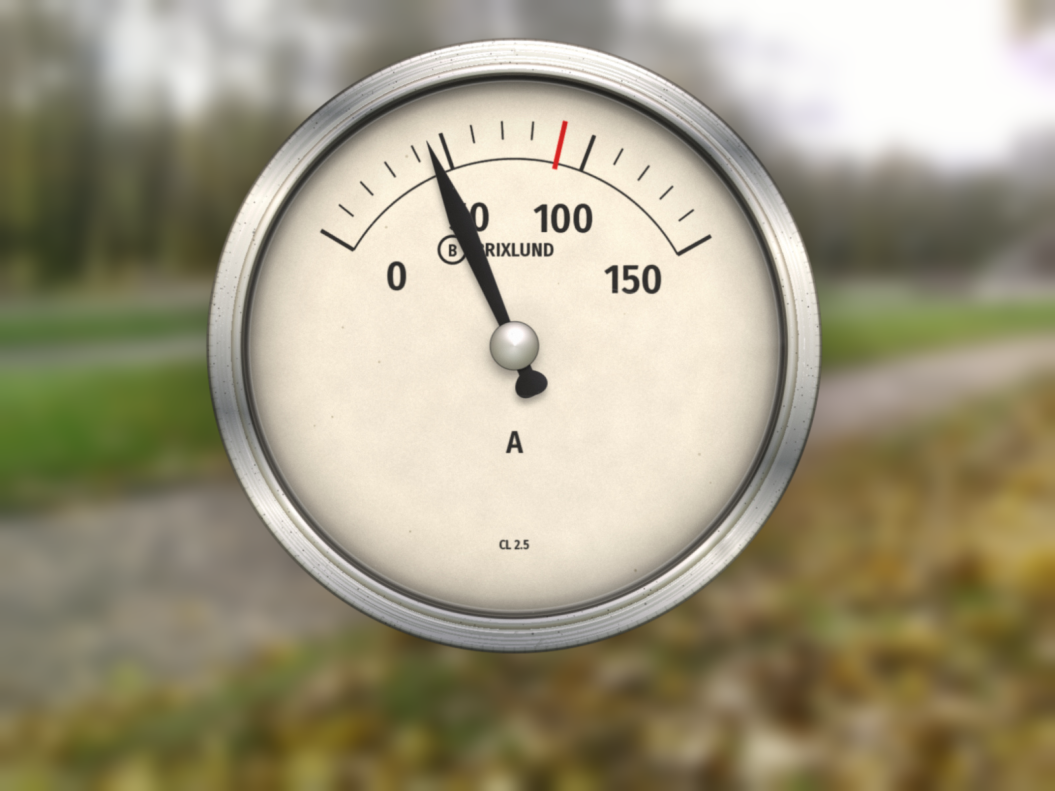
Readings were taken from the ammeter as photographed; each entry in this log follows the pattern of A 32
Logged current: A 45
